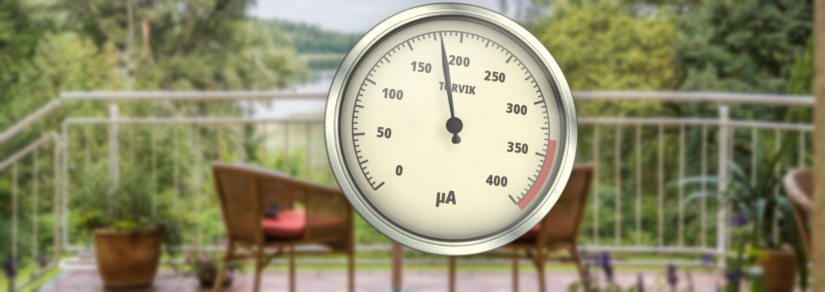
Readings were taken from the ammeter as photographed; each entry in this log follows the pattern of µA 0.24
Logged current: µA 180
